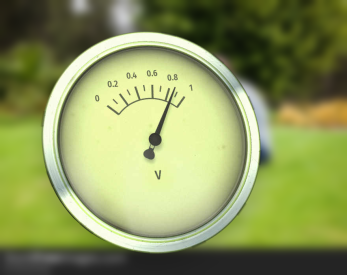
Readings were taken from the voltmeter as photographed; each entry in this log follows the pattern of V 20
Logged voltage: V 0.85
